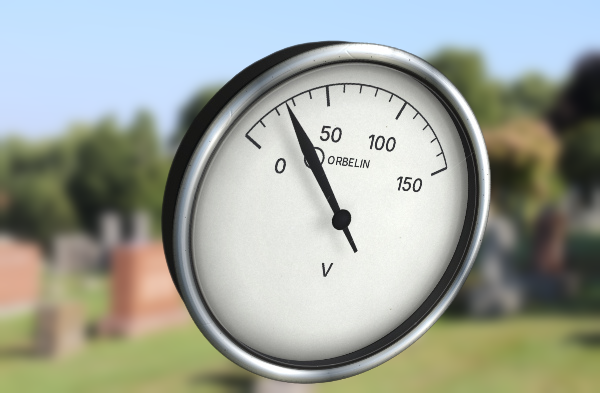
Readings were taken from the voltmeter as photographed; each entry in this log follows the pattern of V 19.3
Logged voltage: V 25
